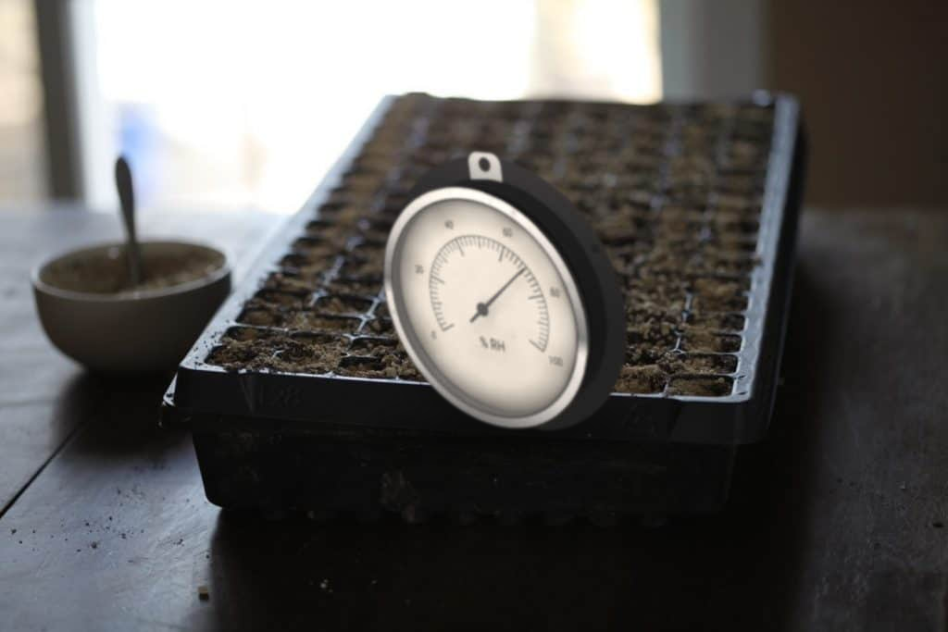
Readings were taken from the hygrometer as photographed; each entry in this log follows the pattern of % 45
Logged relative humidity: % 70
